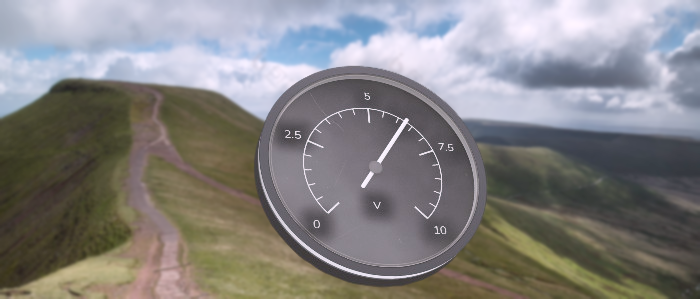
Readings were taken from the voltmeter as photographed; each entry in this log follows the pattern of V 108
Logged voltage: V 6.25
